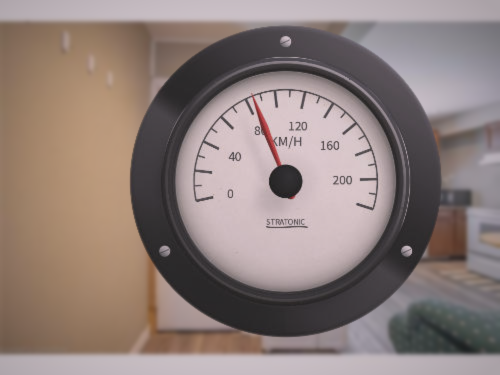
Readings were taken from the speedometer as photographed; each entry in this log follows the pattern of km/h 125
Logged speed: km/h 85
